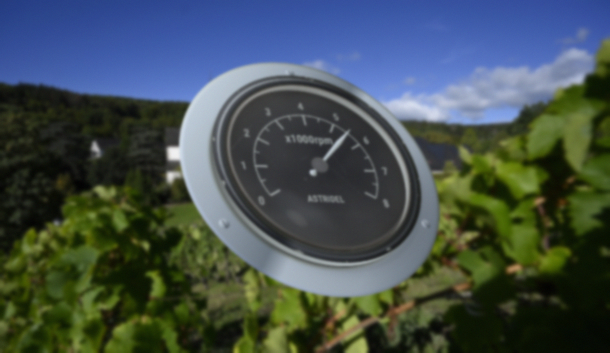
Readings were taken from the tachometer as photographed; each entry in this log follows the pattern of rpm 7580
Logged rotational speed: rpm 5500
